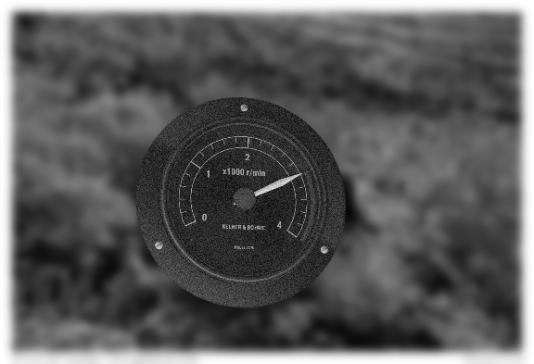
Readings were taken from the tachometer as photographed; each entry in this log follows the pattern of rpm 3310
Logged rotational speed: rpm 3000
